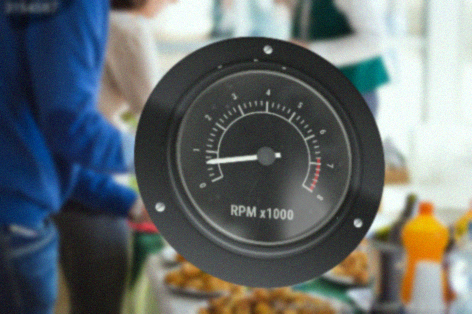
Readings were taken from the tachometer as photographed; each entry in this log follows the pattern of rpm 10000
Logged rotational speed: rpm 600
